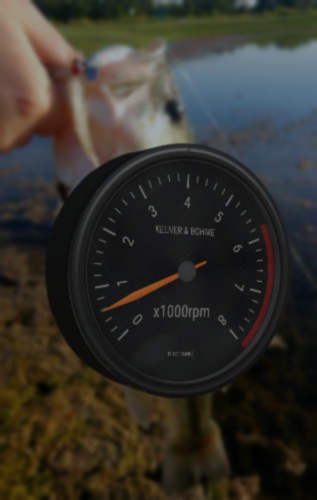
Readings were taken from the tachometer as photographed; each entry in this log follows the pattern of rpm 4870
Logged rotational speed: rpm 600
